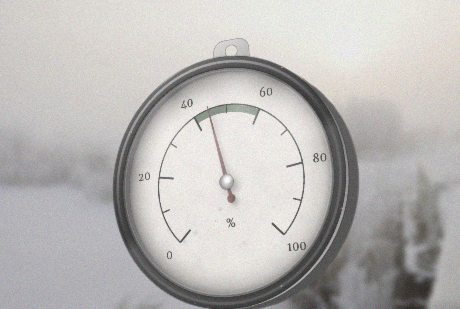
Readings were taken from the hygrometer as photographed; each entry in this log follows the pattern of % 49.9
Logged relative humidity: % 45
